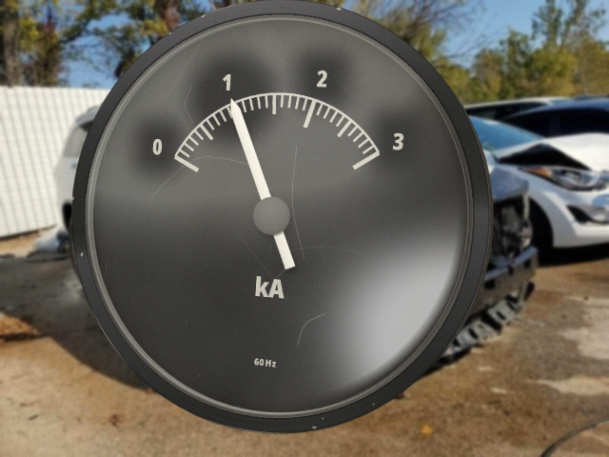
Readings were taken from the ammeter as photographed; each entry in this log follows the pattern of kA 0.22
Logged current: kA 1
